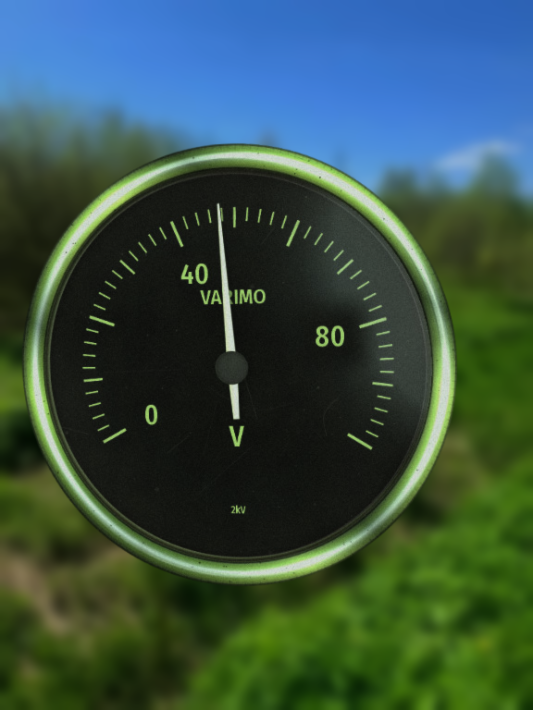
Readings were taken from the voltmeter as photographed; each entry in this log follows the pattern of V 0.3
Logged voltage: V 48
